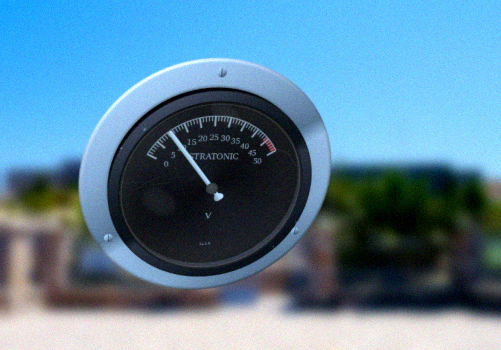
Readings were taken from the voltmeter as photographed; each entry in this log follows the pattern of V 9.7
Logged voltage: V 10
